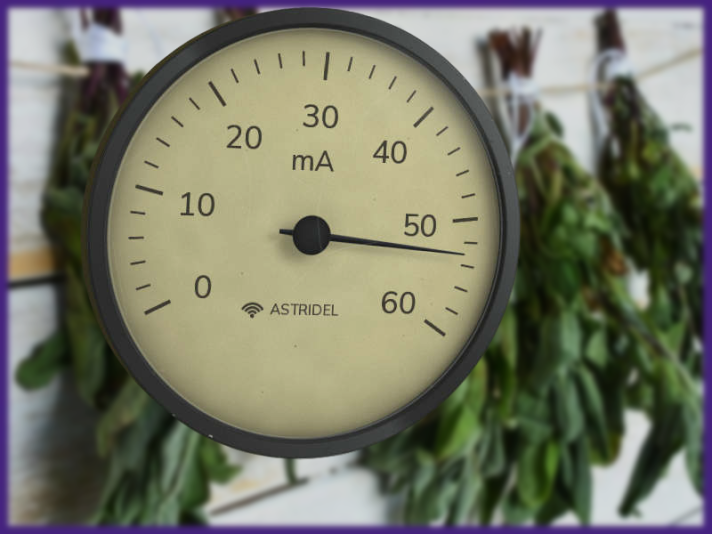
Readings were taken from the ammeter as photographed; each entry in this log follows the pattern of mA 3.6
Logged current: mA 53
